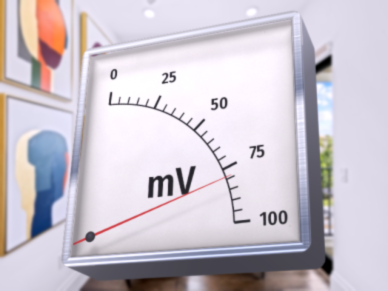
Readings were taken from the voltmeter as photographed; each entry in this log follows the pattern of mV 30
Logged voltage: mV 80
